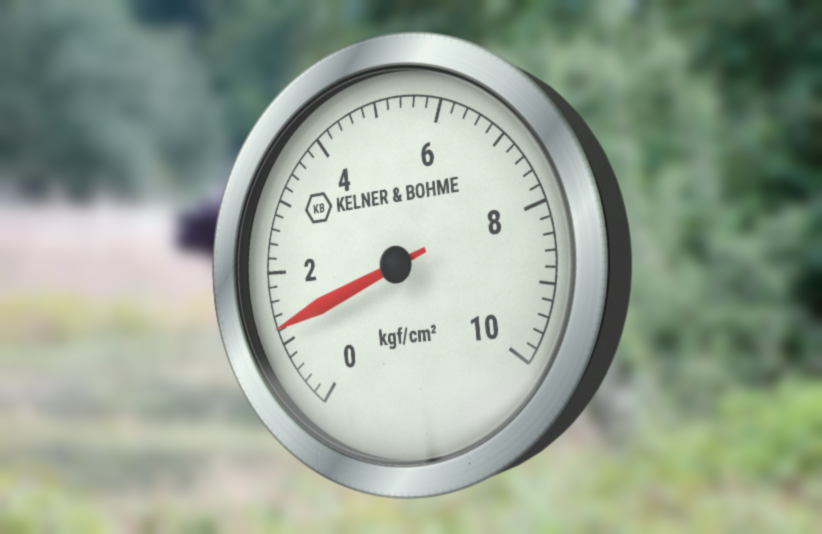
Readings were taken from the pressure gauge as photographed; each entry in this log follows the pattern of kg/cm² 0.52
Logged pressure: kg/cm² 1.2
